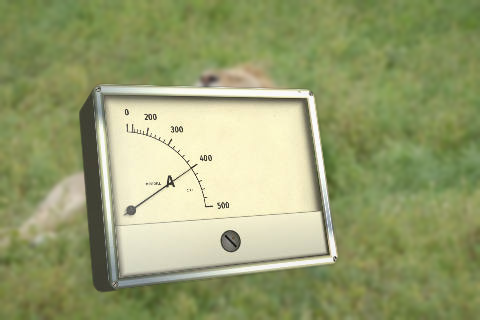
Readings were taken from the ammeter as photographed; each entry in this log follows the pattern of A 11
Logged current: A 400
